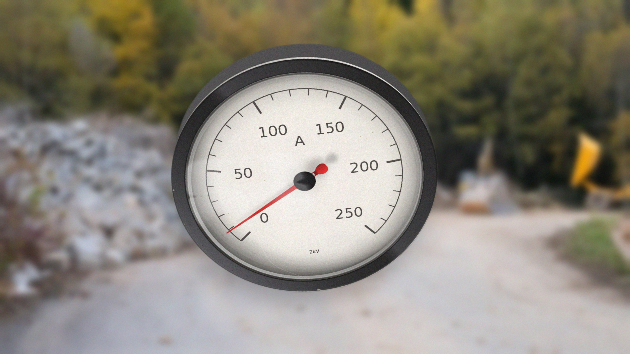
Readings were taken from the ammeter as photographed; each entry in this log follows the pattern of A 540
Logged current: A 10
